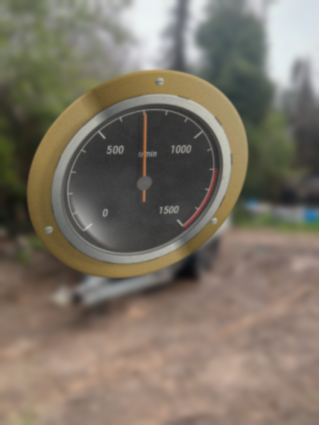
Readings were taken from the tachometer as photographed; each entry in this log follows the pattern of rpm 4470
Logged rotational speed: rpm 700
